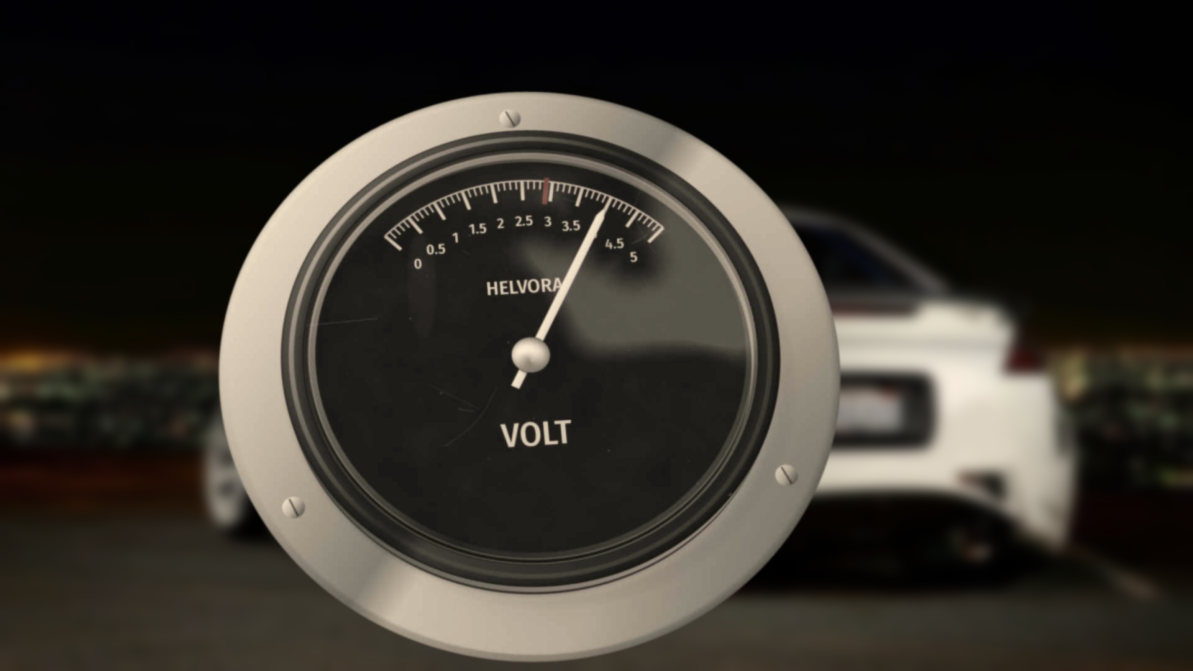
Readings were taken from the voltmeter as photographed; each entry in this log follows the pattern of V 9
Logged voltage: V 4
